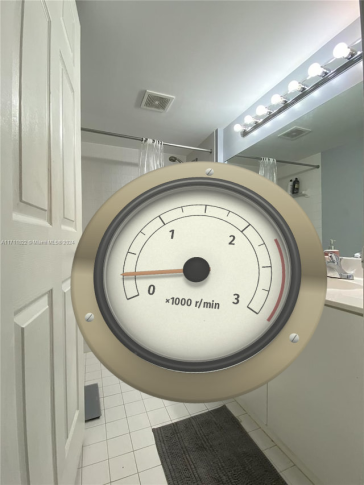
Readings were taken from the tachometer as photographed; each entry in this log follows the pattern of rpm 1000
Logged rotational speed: rpm 250
